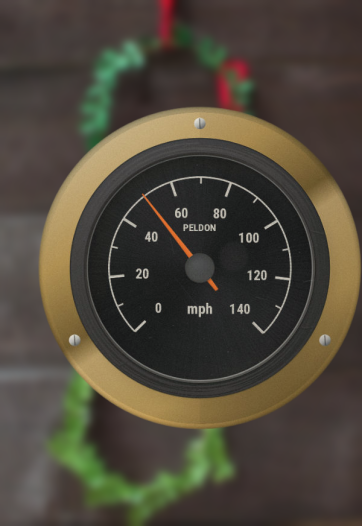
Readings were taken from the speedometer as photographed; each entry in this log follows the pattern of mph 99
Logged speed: mph 50
